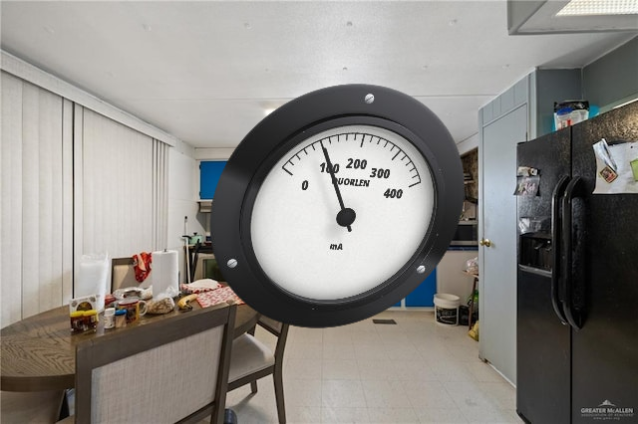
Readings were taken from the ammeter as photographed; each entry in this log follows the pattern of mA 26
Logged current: mA 100
